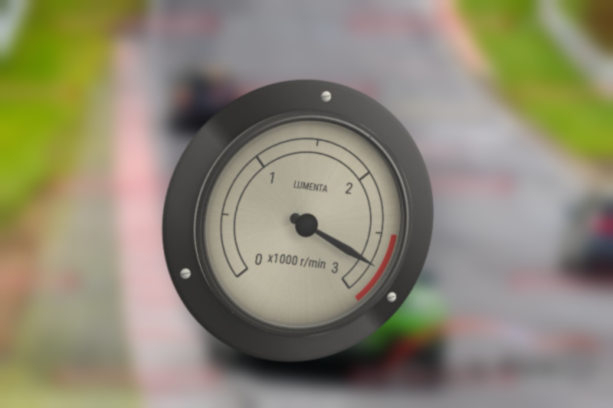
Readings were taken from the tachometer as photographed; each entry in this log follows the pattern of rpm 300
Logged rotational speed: rpm 2750
